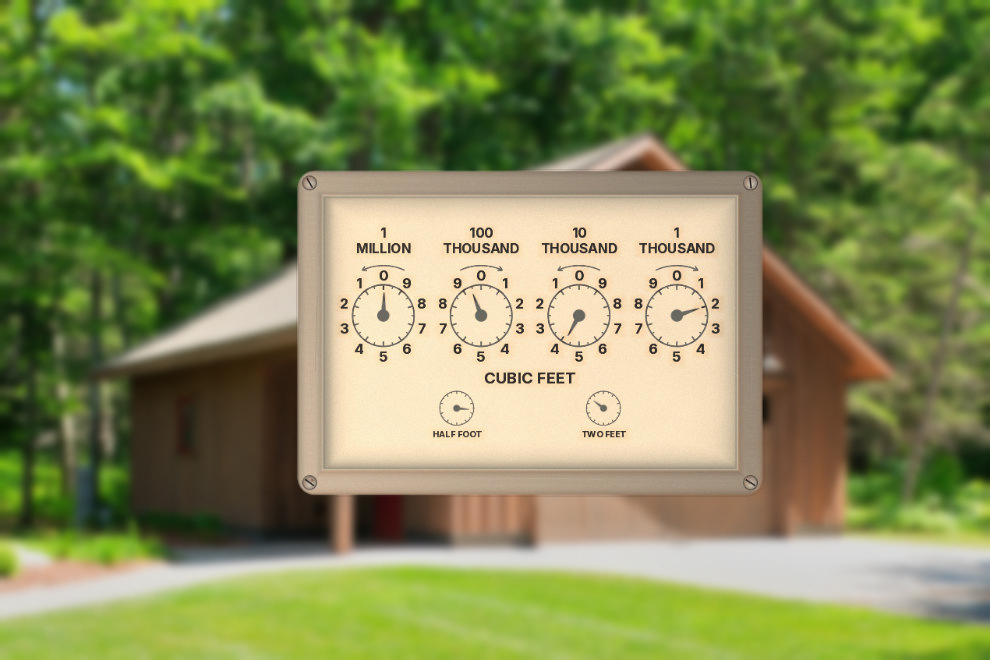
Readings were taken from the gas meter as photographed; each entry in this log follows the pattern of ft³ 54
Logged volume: ft³ 994200
